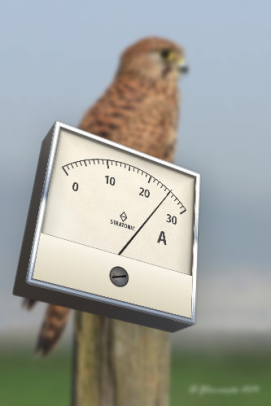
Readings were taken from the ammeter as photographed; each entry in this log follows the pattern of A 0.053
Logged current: A 25
